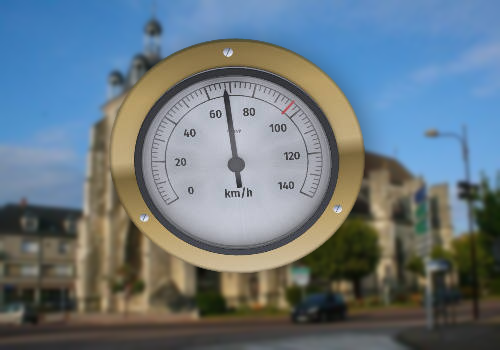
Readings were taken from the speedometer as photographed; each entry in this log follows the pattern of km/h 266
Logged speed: km/h 68
